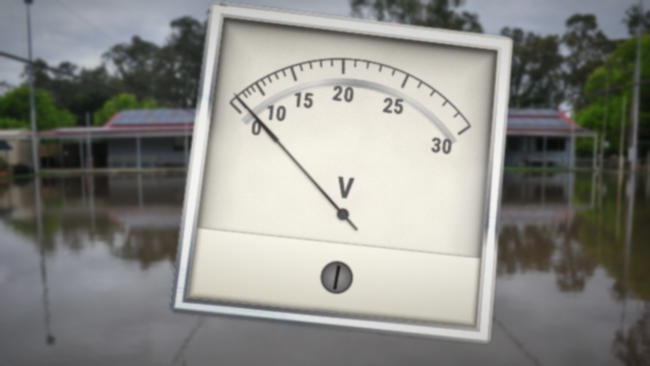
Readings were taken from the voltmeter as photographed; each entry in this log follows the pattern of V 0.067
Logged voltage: V 5
